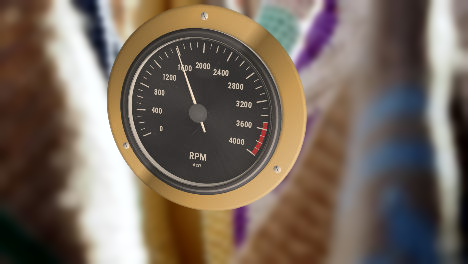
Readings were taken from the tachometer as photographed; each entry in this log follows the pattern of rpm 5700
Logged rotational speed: rpm 1600
